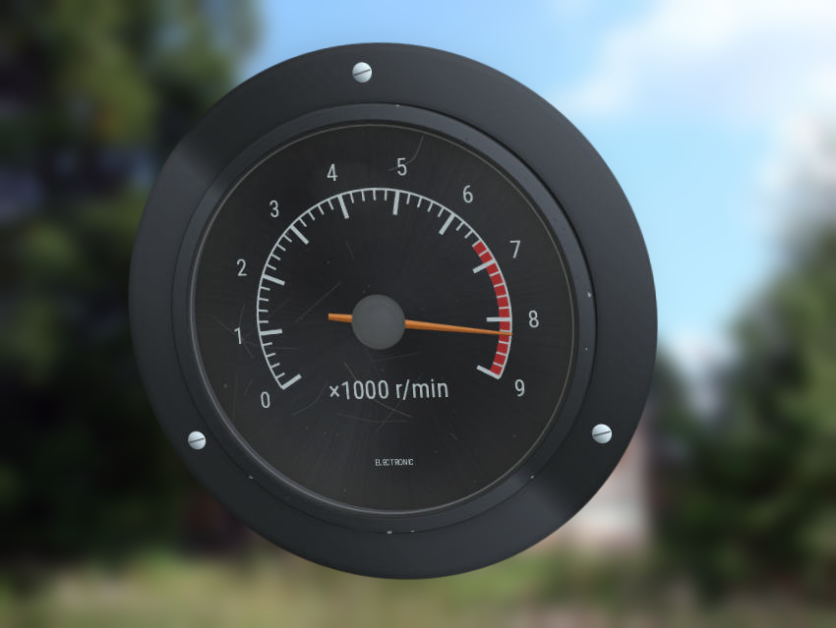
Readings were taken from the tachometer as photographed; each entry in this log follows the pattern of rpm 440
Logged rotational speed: rpm 8200
